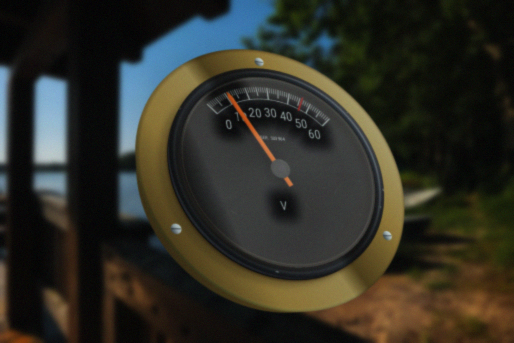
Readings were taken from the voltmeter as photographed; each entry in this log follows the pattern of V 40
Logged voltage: V 10
